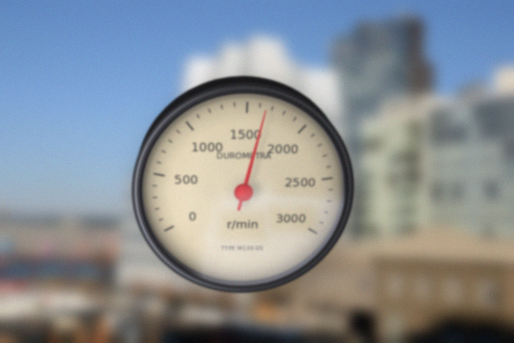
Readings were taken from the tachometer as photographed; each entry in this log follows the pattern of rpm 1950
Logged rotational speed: rpm 1650
